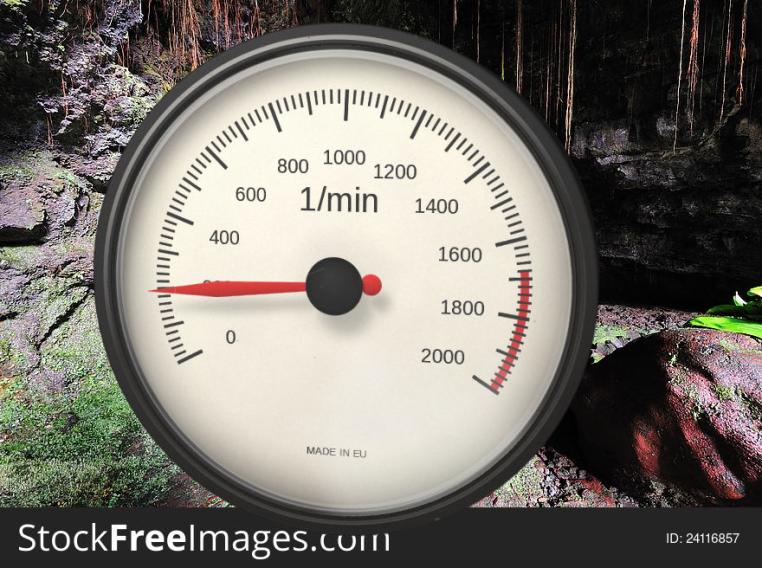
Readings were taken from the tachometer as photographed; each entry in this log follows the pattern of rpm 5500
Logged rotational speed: rpm 200
